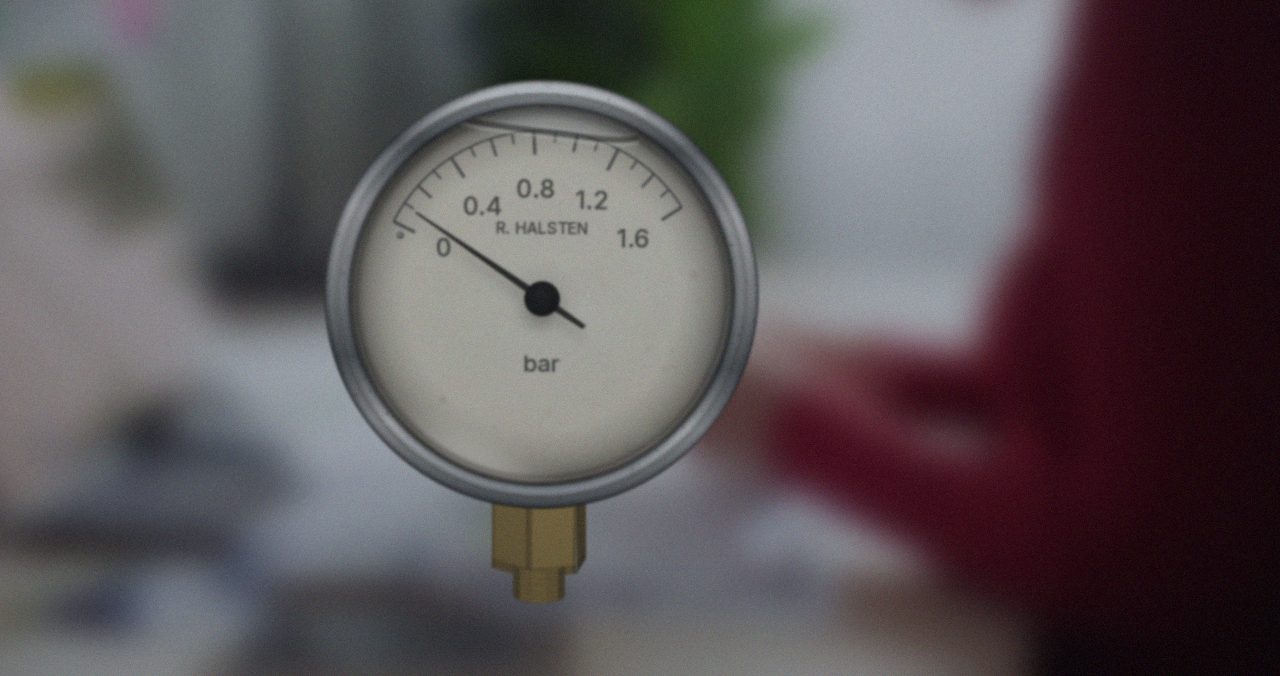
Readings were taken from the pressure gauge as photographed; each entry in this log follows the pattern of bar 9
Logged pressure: bar 0.1
